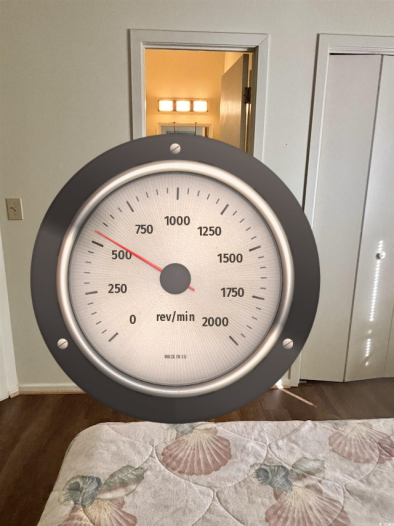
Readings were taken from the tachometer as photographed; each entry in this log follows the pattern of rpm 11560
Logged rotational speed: rpm 550
